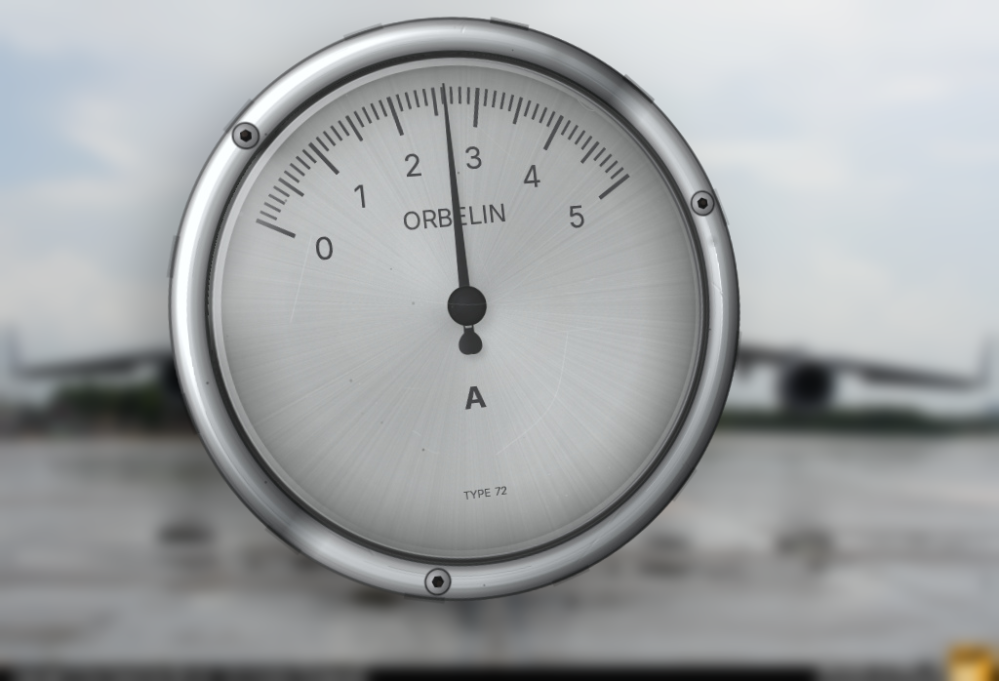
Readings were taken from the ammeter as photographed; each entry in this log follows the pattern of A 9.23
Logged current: A 2.6
